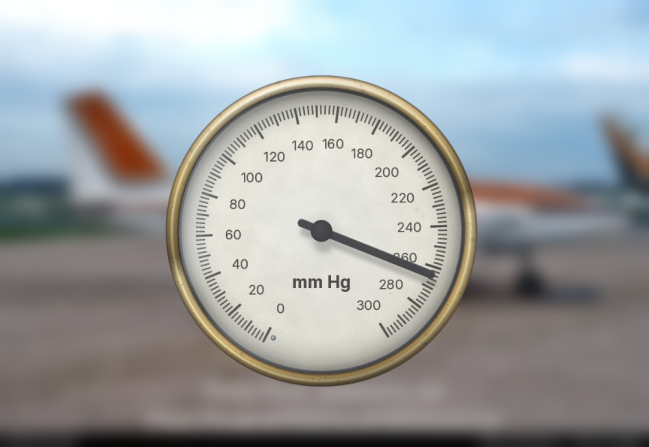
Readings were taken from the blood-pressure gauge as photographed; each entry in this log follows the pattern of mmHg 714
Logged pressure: mmHg 264
